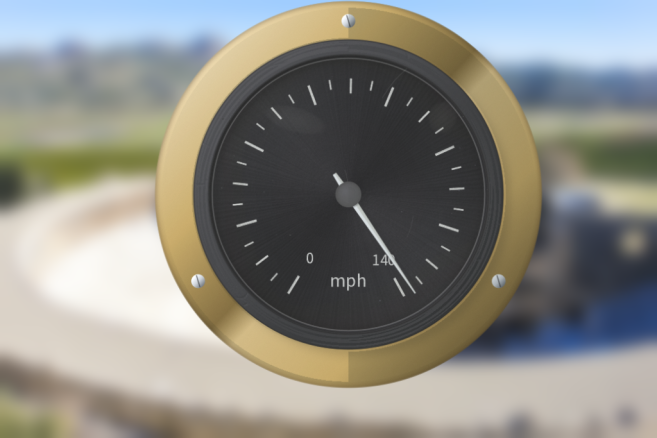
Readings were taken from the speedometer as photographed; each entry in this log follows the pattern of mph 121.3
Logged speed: mph 137.5
